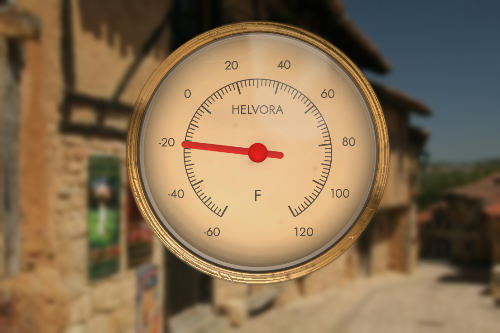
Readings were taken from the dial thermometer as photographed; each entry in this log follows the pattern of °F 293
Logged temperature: °F -20
